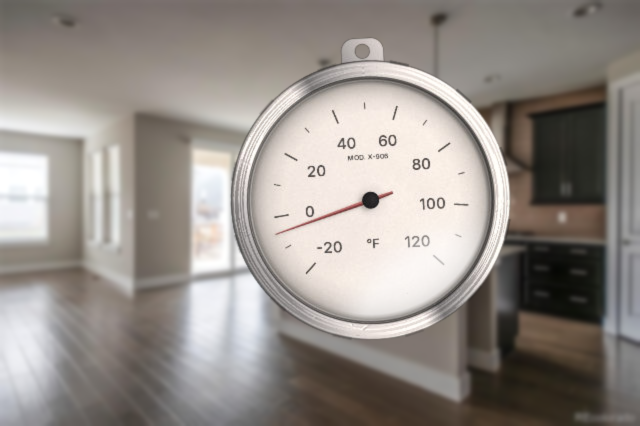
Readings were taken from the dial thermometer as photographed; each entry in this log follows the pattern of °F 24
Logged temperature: °F -5
